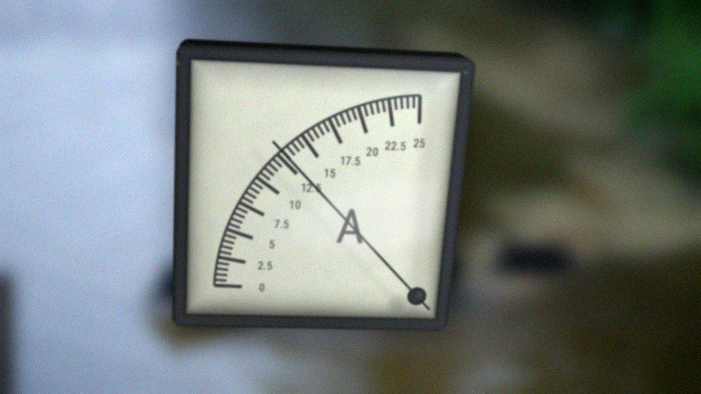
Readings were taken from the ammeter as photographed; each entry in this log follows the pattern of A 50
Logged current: A 13
